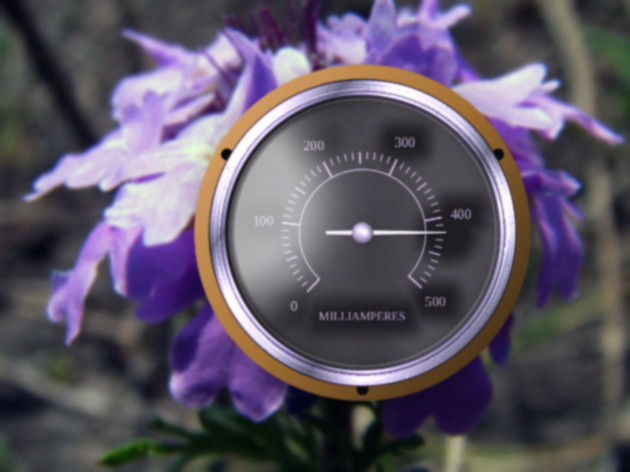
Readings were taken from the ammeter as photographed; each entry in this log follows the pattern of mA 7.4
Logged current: mA 420
